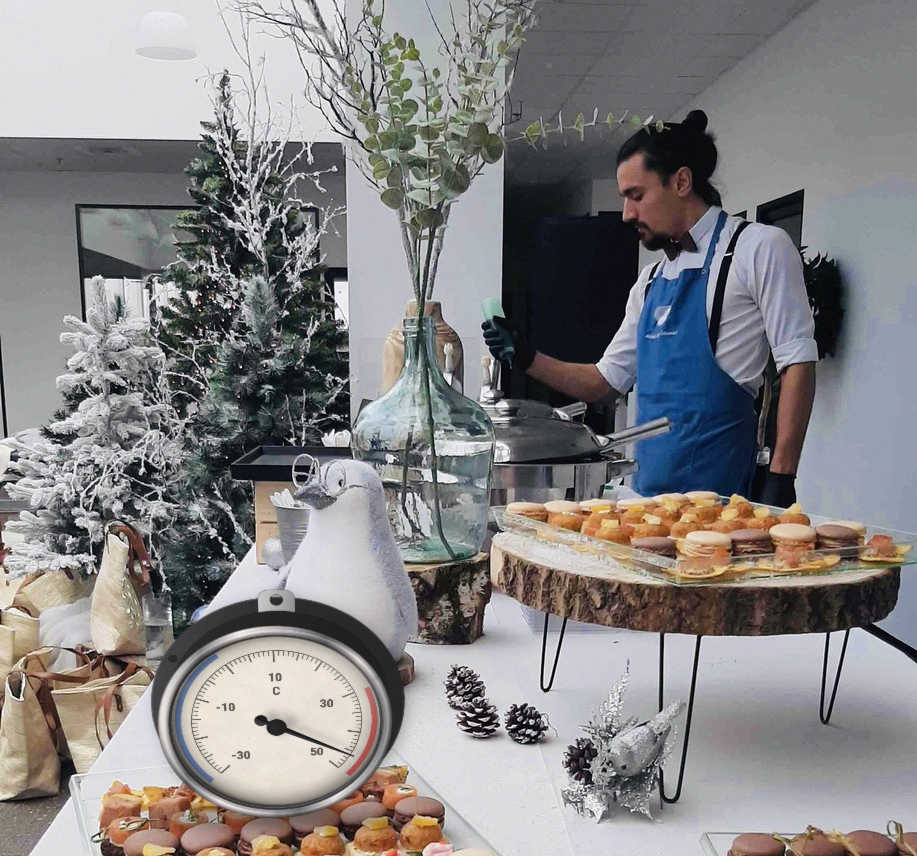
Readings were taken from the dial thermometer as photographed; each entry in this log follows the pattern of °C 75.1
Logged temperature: °C 45
